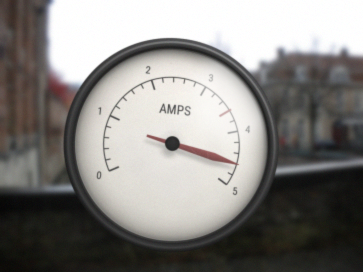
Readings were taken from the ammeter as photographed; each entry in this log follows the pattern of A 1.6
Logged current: A 4.6
